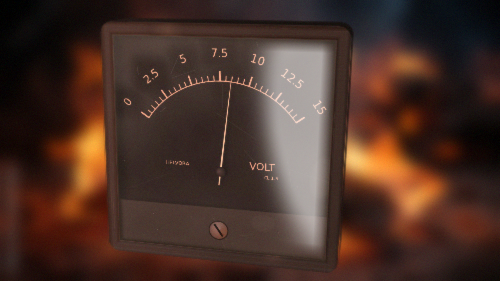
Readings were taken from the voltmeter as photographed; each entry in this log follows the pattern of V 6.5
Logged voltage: V 8.5
